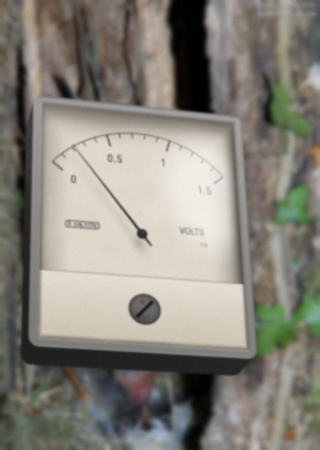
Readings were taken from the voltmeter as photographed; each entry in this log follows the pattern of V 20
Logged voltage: V 0.2
